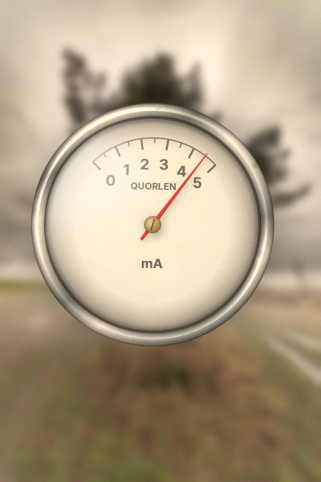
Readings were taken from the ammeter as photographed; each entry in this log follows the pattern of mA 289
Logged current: mA 4.5
